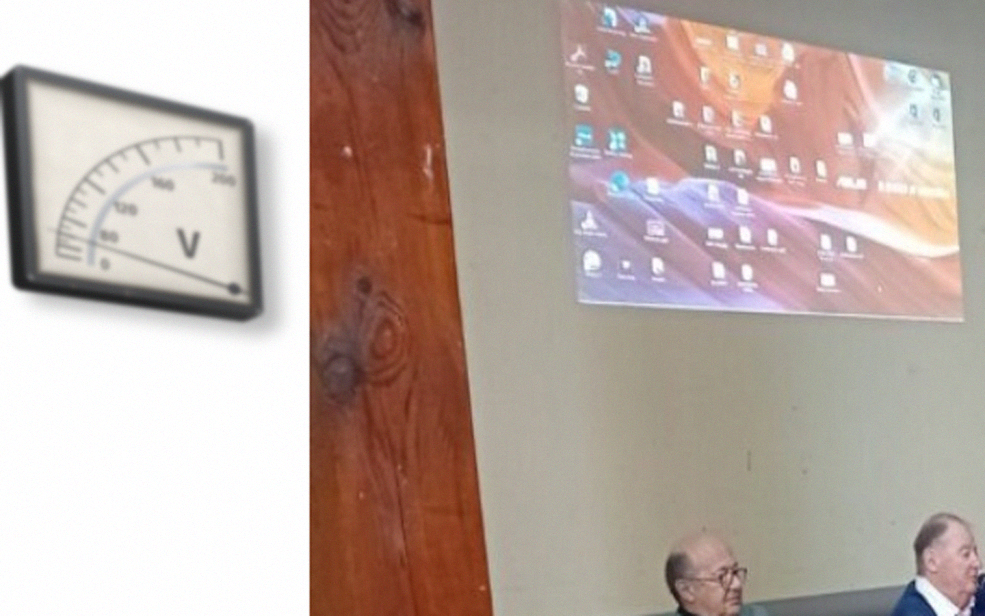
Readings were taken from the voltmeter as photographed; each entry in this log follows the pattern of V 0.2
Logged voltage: V 60
